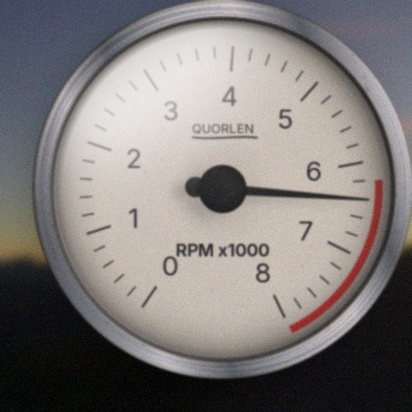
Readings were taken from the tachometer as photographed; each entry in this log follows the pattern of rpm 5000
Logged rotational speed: rpm 6400
